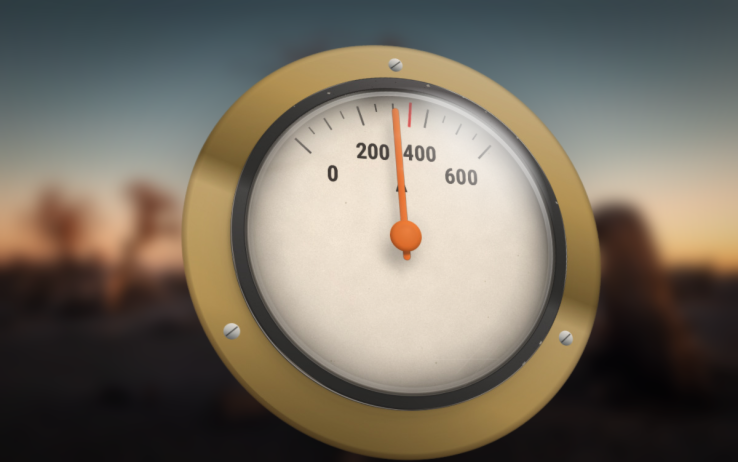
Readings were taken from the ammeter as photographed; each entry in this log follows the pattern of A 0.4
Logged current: A 300
